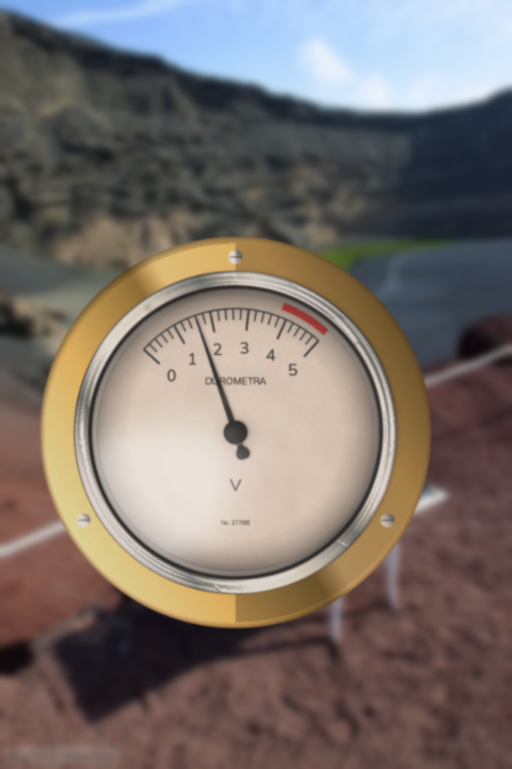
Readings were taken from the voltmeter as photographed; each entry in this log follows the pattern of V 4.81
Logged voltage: V 1.6
